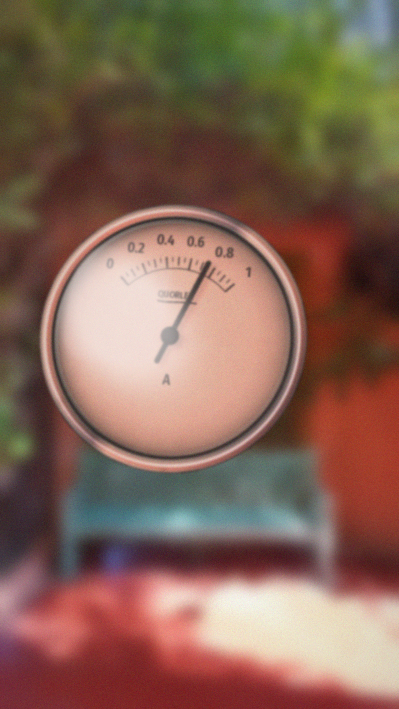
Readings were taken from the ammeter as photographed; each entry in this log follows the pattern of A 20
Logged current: A 0.75
